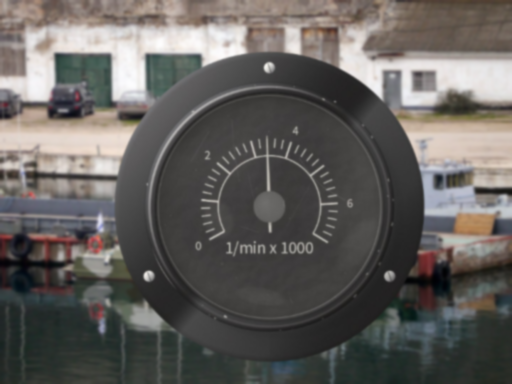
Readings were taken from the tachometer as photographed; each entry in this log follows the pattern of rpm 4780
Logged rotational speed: rpm 3400
